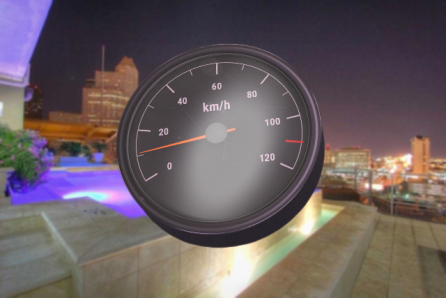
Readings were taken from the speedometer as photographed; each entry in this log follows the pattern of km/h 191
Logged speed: km/h 10
